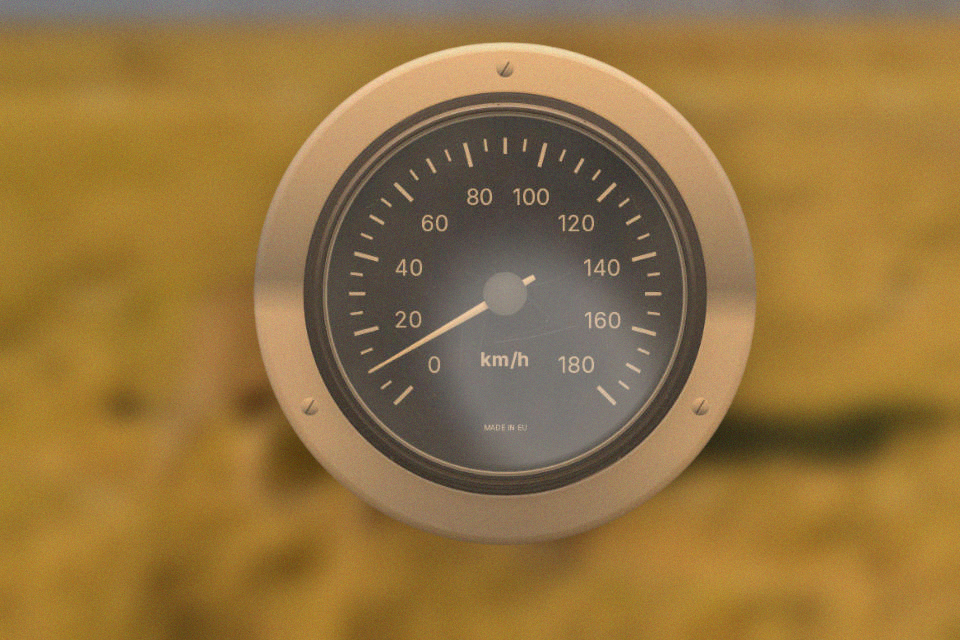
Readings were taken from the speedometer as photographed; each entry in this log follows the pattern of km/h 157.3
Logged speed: km/h 10
